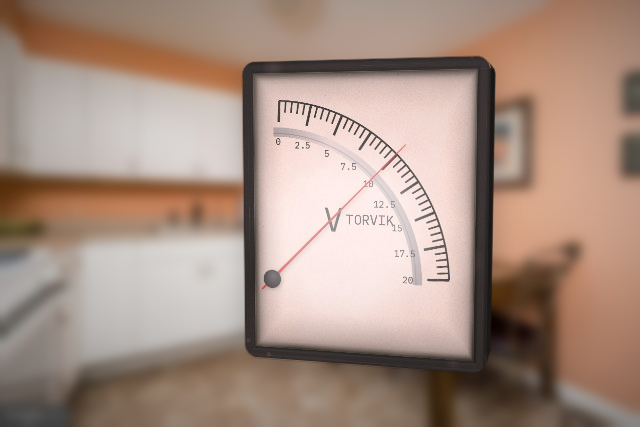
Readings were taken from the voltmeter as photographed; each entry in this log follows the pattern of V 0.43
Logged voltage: V 10
